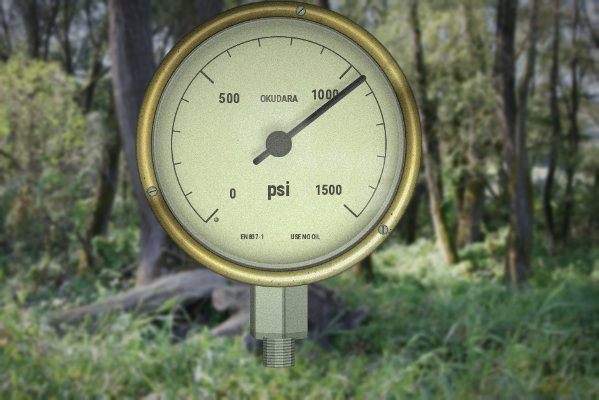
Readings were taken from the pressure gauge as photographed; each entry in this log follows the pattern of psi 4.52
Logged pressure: psi 1050
